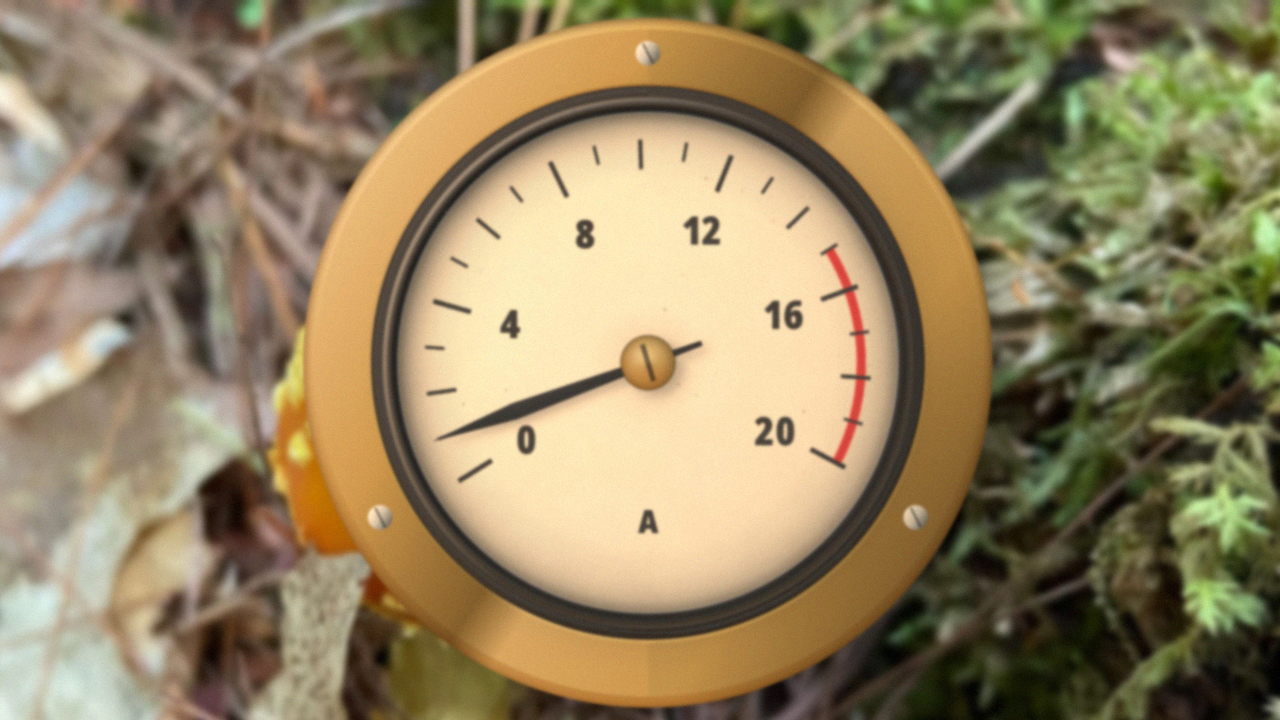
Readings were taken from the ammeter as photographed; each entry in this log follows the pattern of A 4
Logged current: A 1
